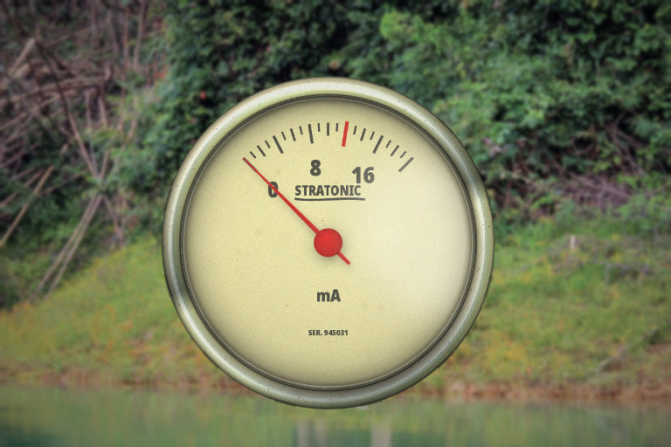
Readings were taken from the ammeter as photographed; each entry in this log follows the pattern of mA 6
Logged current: mA 0
